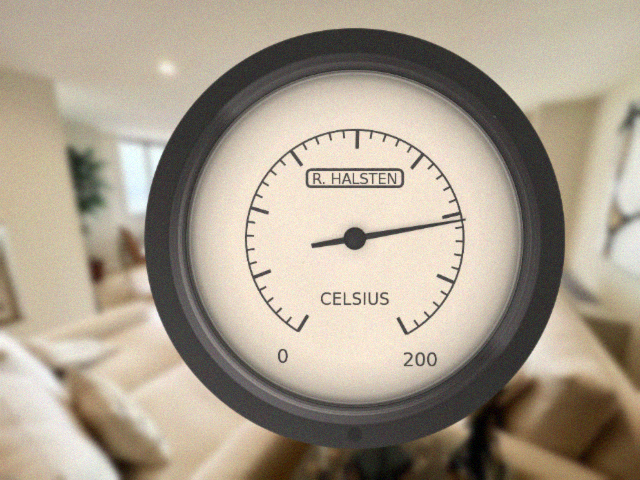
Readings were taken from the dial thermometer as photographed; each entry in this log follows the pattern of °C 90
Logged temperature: °C 152.5
